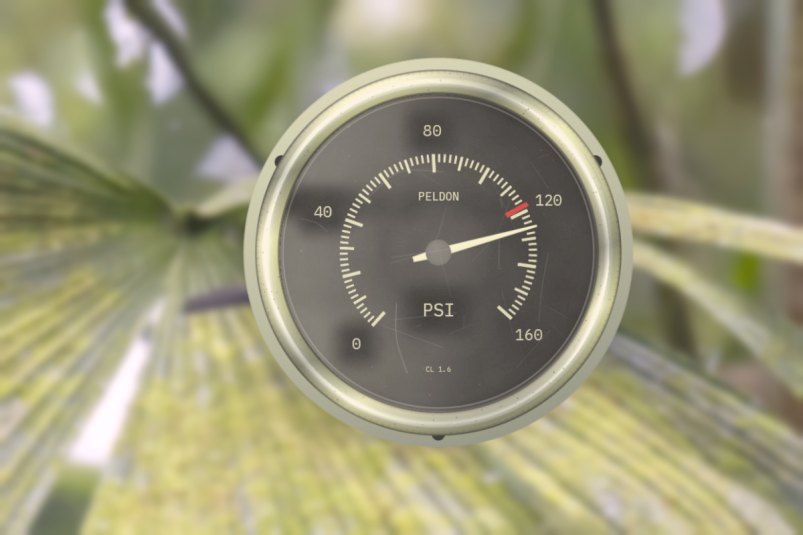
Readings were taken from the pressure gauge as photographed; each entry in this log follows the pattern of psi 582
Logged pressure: psi 126
